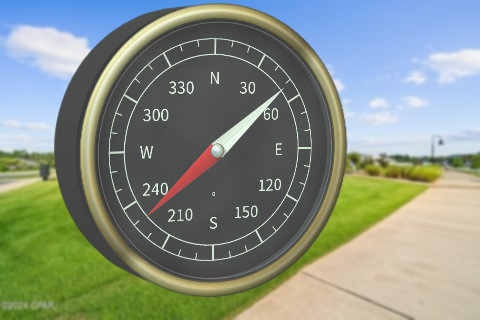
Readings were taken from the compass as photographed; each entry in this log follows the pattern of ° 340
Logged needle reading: ° 230
